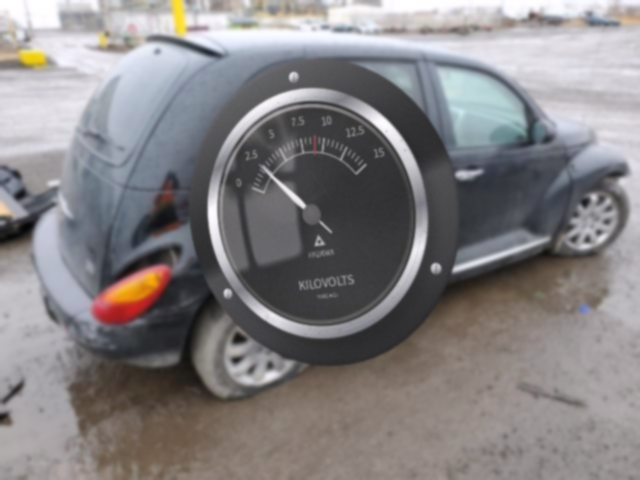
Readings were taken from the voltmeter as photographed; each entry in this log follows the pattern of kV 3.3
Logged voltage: kV 2.5
